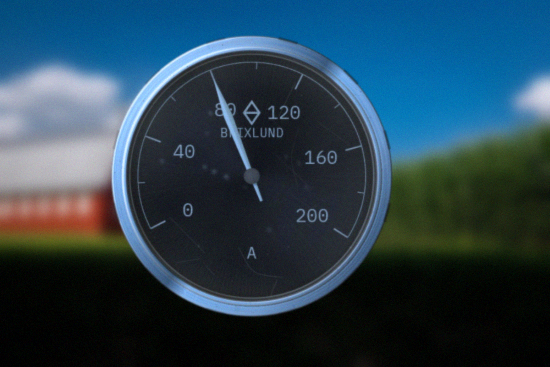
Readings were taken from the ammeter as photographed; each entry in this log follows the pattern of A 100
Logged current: A 80
